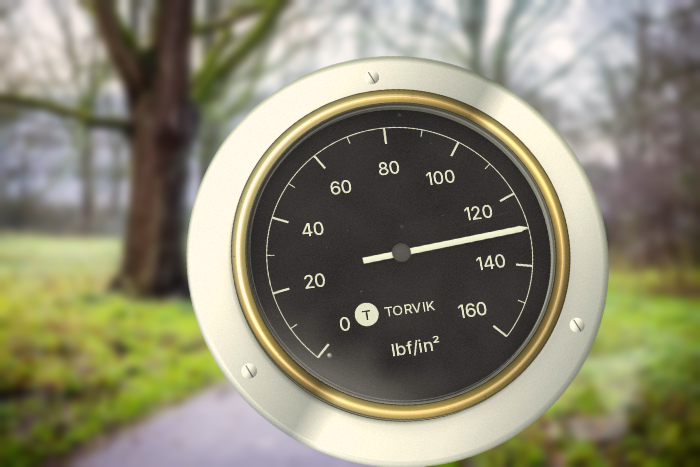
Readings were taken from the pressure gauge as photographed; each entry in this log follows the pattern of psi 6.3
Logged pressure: psi 130
